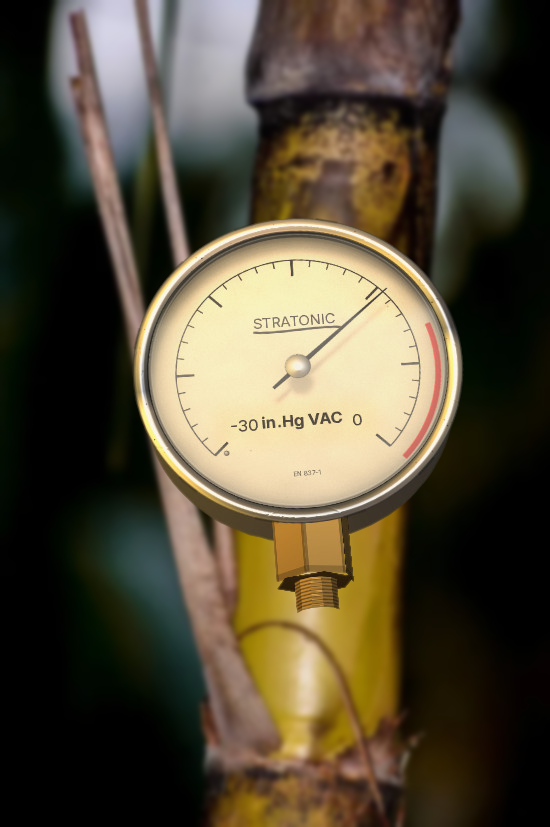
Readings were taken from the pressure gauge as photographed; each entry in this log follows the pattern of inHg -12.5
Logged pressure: inHg -9.5
